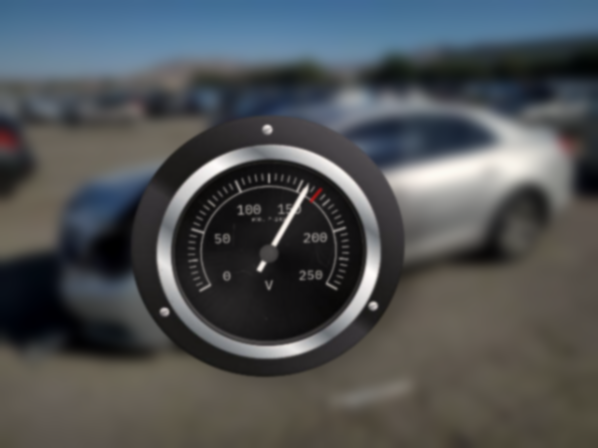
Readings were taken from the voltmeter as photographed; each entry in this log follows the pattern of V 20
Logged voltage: V 155
